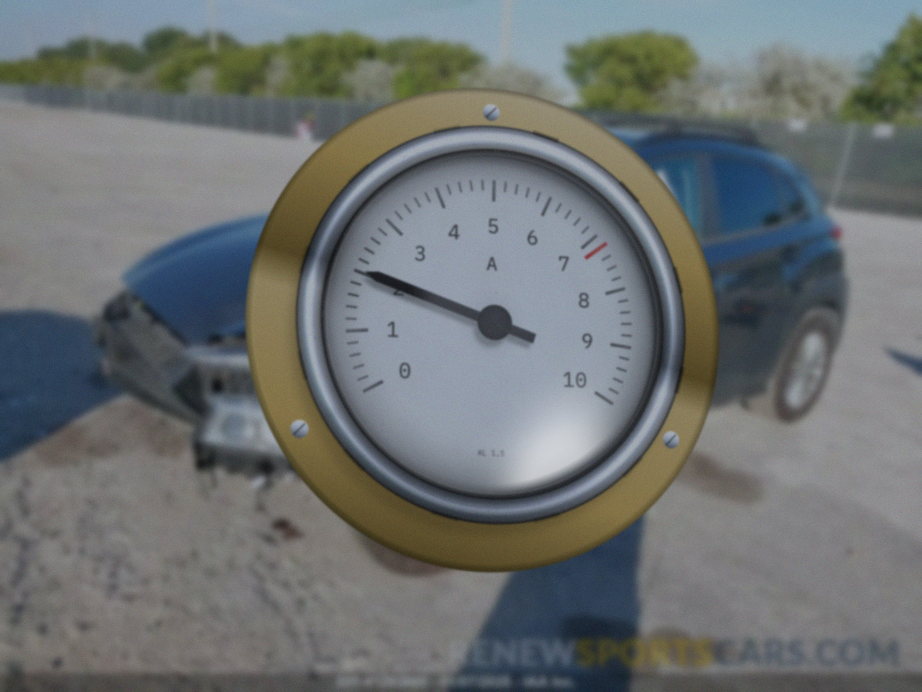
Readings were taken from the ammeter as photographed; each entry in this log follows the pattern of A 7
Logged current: A 2
